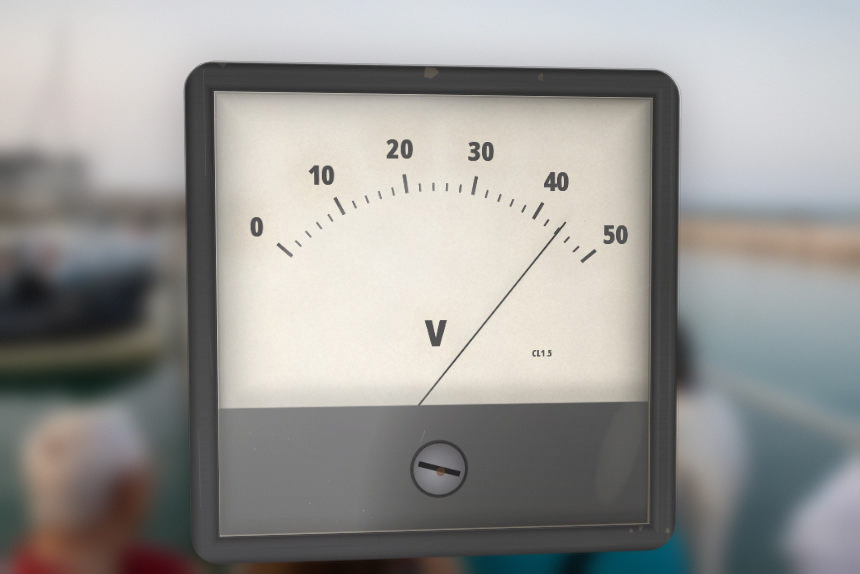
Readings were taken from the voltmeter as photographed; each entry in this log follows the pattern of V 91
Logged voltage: V 44
